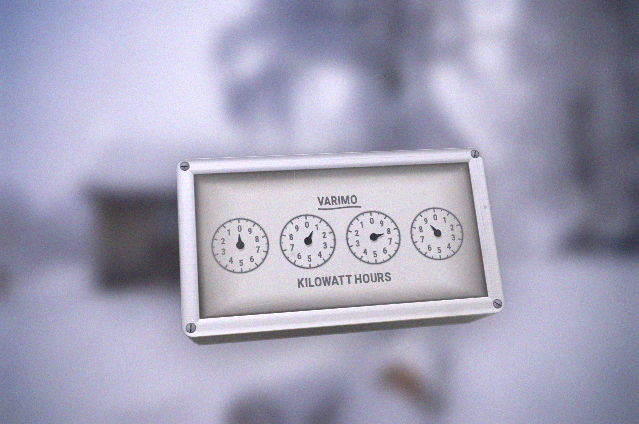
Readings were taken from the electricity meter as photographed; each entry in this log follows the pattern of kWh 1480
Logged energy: kWh 79
